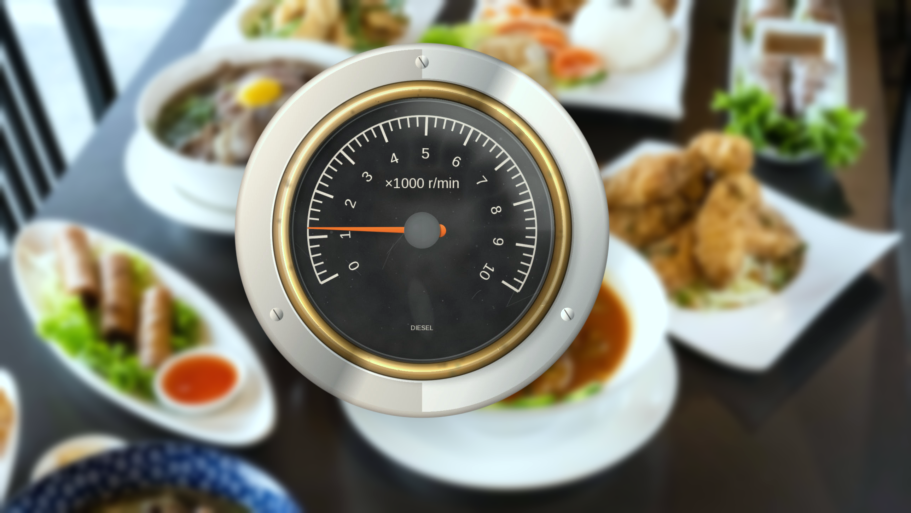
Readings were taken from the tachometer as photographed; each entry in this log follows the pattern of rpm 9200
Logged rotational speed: rpm 1200
